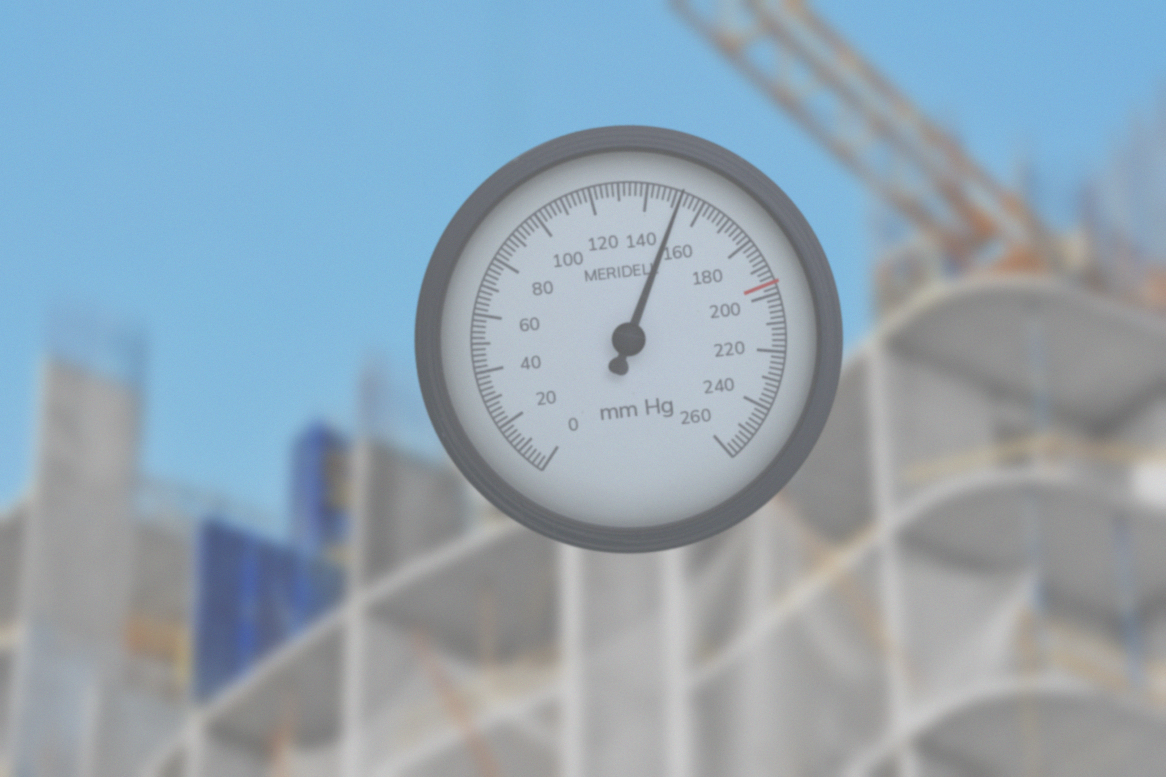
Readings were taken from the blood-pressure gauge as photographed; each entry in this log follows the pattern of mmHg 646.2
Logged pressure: mmHg 152
